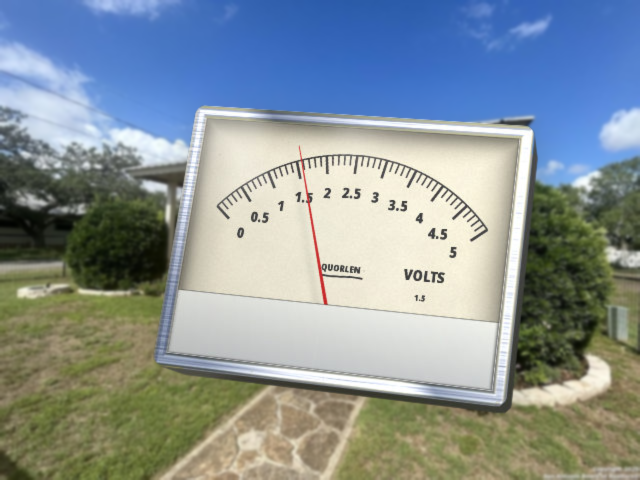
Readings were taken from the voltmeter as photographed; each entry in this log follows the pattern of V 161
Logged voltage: V 1.6
